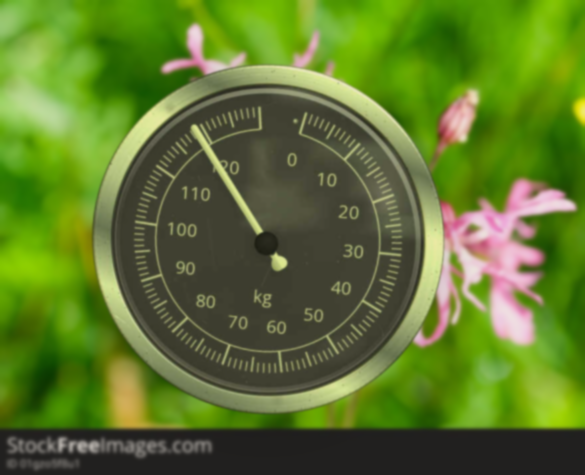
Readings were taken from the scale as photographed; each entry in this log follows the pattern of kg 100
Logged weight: kg 119
